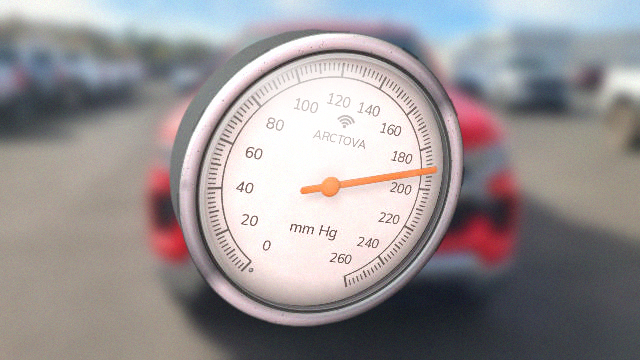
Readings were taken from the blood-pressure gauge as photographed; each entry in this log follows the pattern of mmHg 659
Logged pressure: mmHg 190
